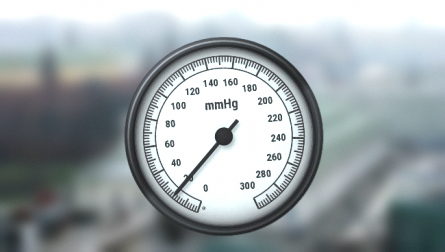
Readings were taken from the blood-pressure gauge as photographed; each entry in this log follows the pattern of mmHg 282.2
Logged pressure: mmHg 20
